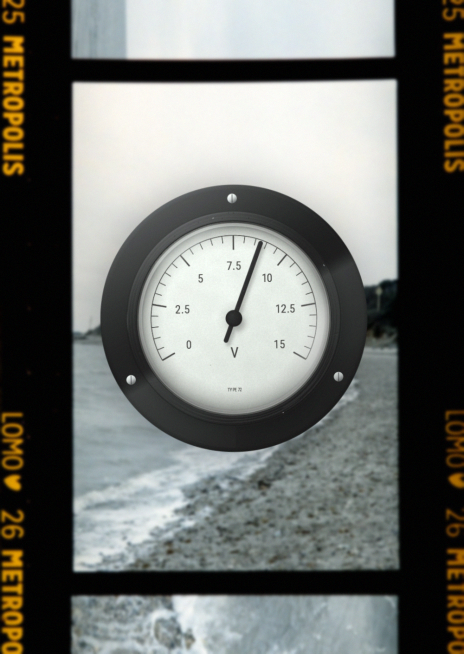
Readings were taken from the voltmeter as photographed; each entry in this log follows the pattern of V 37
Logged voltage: V 8.75
